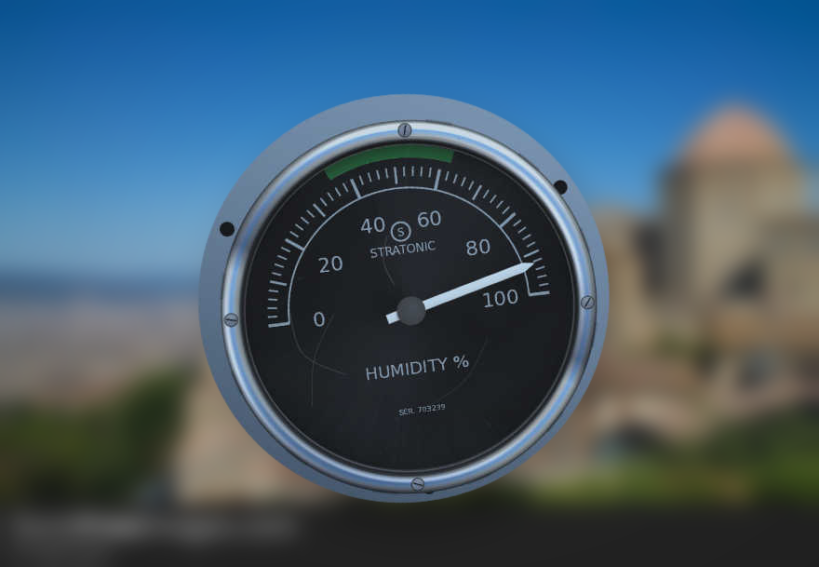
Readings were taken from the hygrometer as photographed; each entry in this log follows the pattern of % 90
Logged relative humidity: % 92
